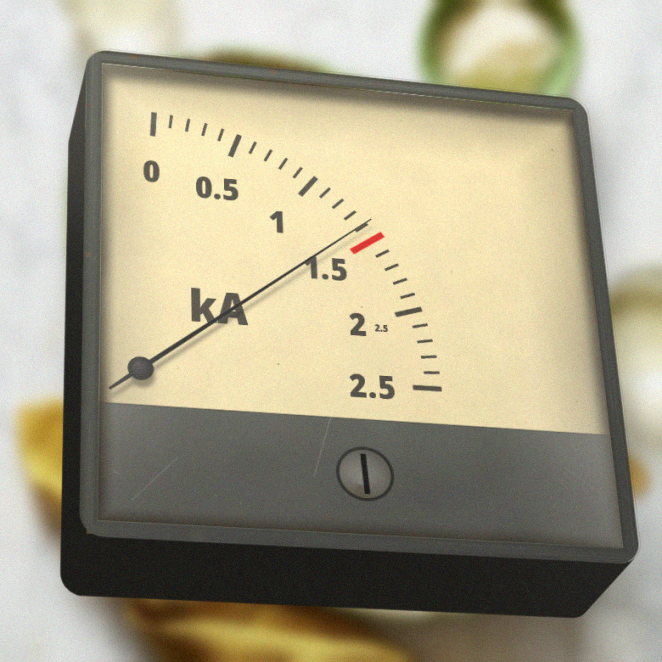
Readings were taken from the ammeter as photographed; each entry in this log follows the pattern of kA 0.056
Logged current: kA 1.4
